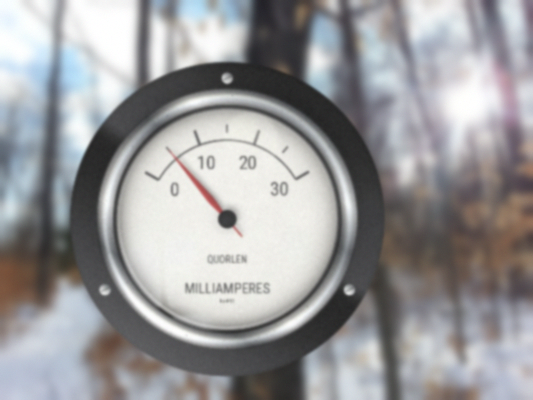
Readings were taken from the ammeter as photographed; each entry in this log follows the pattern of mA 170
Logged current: mA 5
